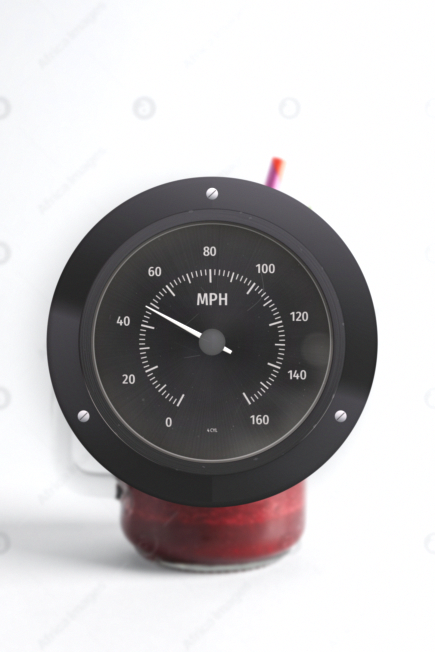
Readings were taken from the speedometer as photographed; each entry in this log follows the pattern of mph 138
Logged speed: mph 48
